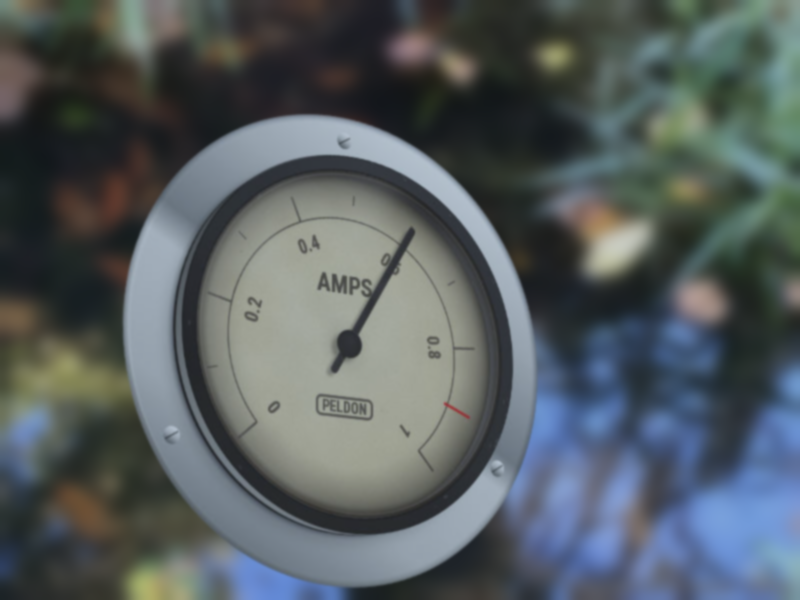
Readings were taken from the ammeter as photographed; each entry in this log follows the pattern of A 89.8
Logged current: A 0.6
